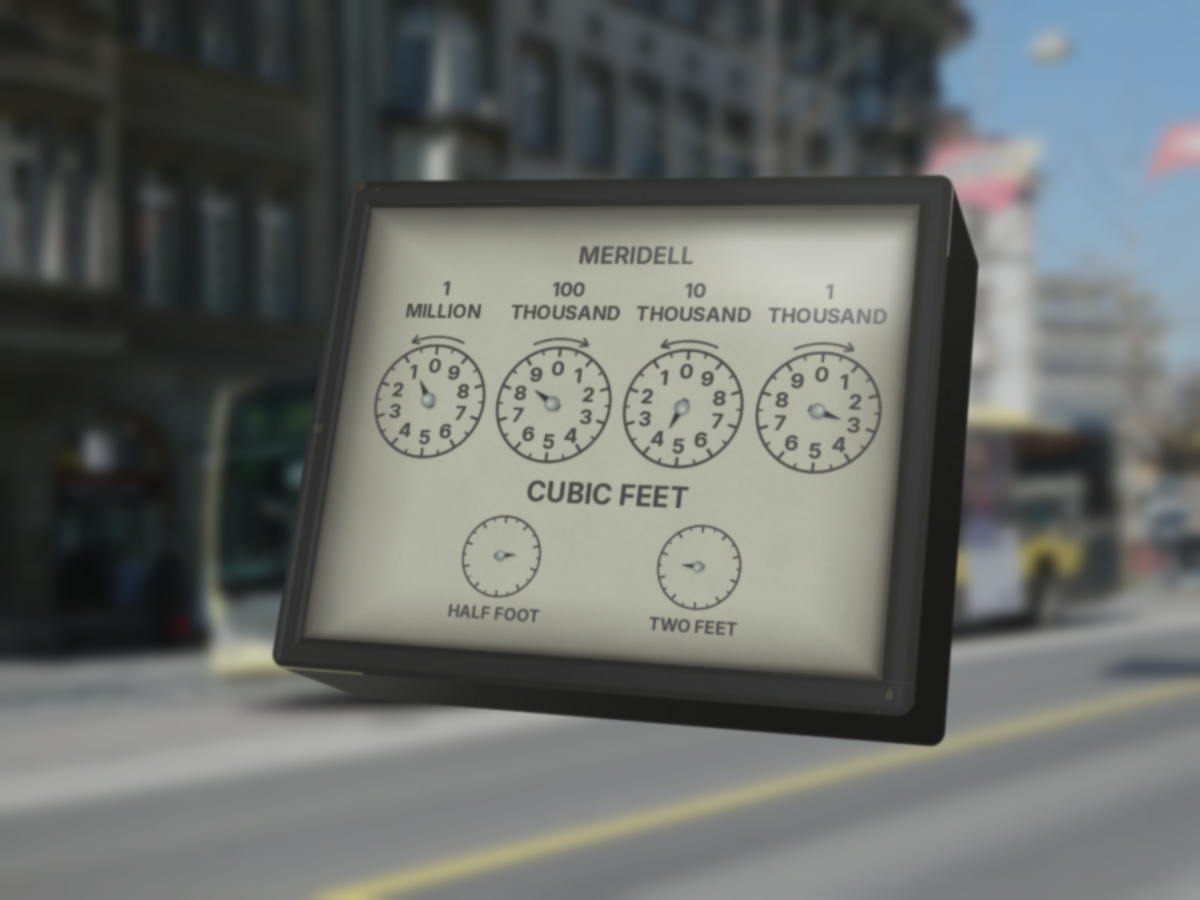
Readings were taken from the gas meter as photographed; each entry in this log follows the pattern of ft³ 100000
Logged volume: ft³ 84300
